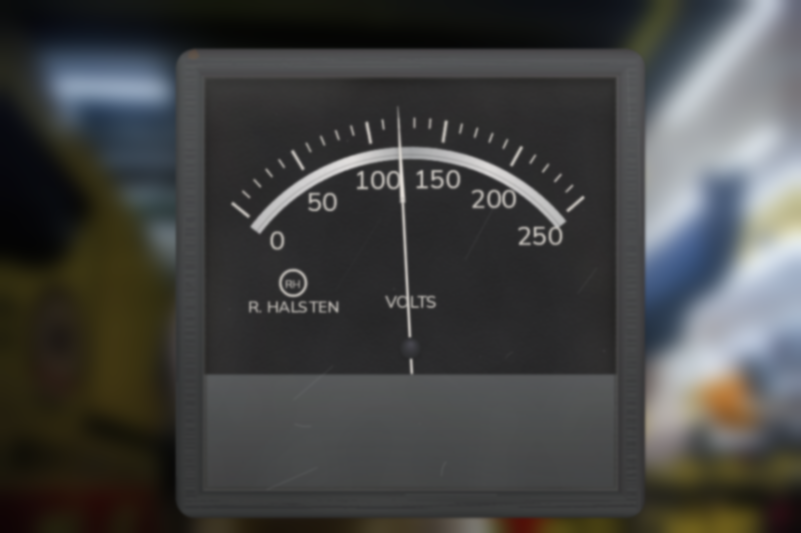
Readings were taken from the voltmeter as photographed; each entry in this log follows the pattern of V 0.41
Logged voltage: V 120
